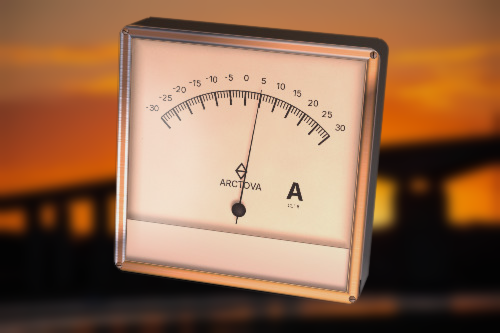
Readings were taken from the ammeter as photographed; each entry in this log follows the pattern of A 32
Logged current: A 5
